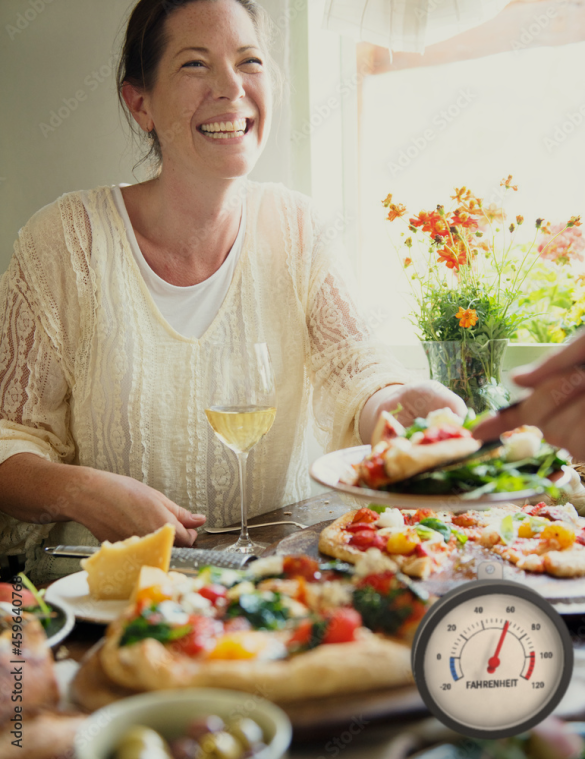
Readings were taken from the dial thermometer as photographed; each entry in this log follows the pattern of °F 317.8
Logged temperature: °F 60
